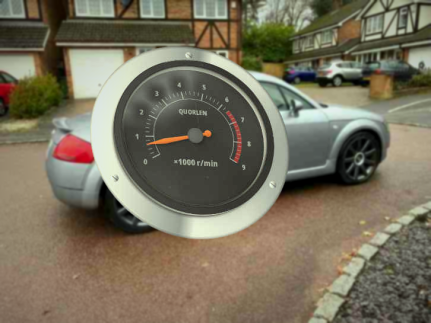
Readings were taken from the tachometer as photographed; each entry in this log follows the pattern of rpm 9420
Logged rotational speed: rpm 600
